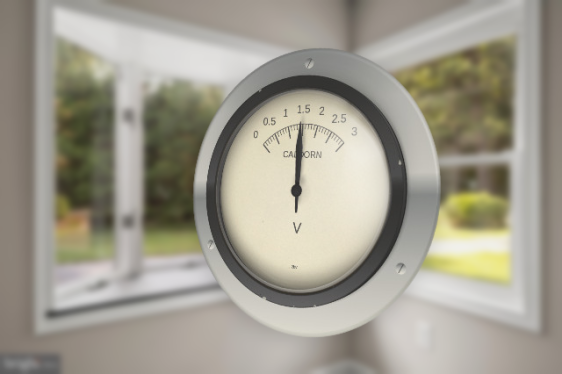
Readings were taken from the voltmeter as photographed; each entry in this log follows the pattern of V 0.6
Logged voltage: V 1.5
